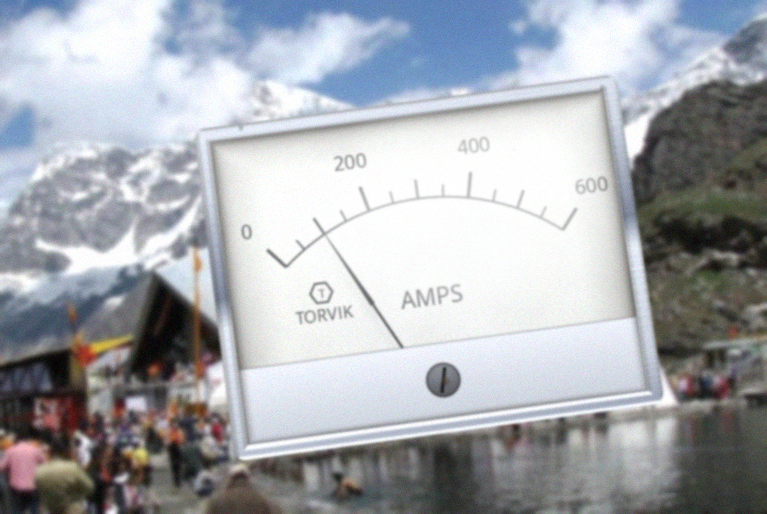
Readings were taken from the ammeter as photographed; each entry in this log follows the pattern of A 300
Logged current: A 100
